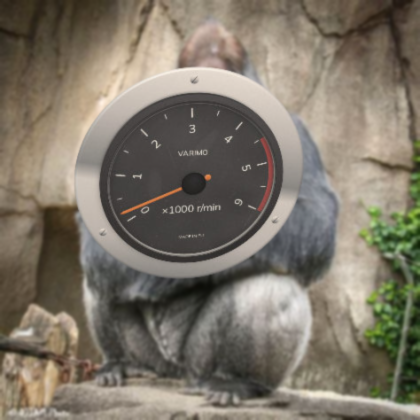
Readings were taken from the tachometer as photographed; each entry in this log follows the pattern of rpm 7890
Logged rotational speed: rpm 250
